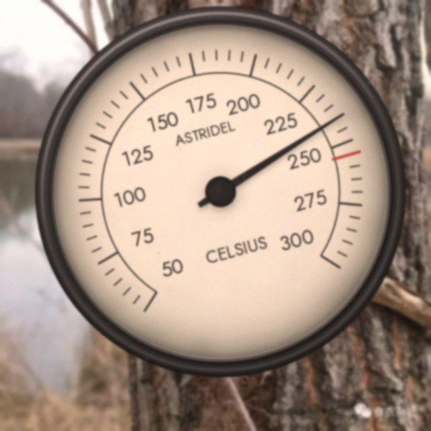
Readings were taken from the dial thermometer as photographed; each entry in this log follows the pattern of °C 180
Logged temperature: °C 240
